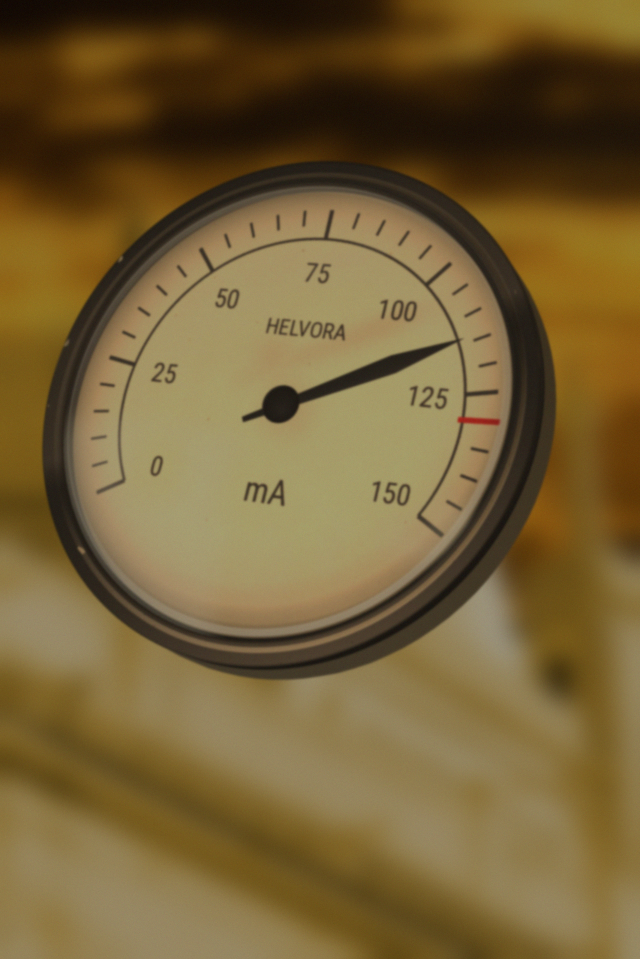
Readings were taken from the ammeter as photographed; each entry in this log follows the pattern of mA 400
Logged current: mA 115
